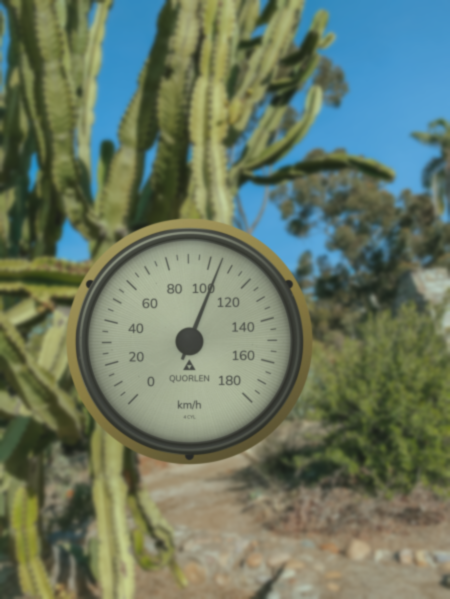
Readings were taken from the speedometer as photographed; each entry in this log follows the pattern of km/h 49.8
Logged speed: km/h 105
